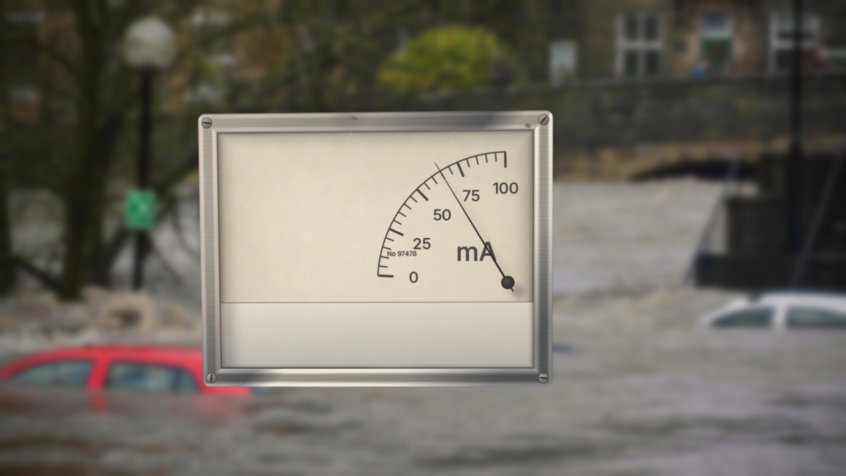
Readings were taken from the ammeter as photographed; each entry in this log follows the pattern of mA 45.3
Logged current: mA 65
